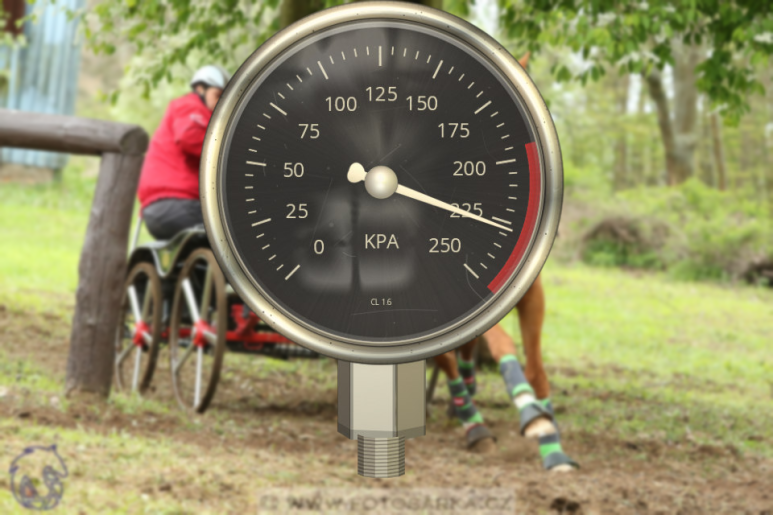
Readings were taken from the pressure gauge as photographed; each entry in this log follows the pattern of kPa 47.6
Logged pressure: kPa 227.5
